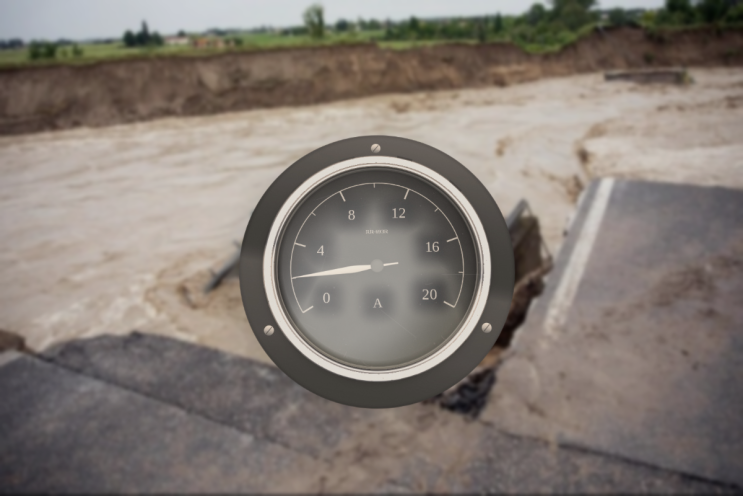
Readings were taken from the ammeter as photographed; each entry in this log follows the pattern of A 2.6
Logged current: A 2
